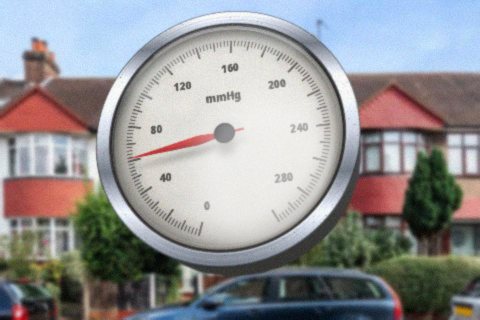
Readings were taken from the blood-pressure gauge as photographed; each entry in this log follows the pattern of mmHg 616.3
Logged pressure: mmHg 60
